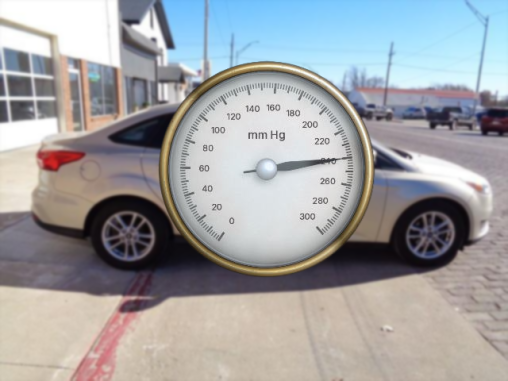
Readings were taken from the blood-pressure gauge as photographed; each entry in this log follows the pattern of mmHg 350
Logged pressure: mmHg 240
